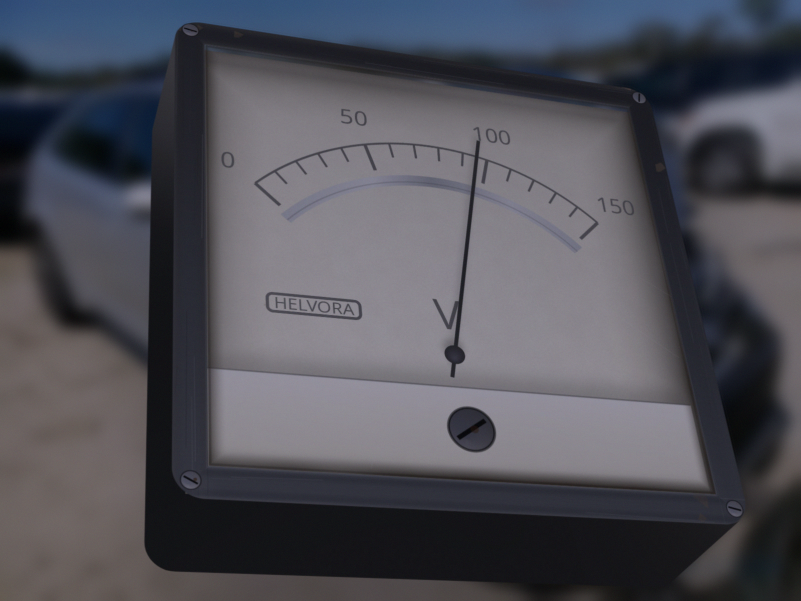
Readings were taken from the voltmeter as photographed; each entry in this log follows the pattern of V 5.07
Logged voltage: V 95
